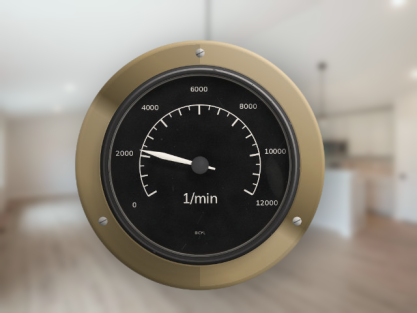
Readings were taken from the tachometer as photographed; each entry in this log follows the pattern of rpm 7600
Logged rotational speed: rpm 2250
